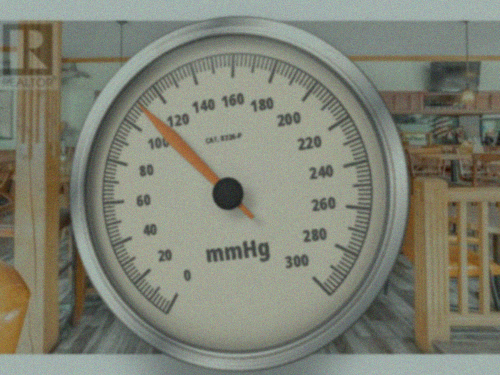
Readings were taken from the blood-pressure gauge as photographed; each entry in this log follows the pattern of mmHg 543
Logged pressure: mmHg 110
